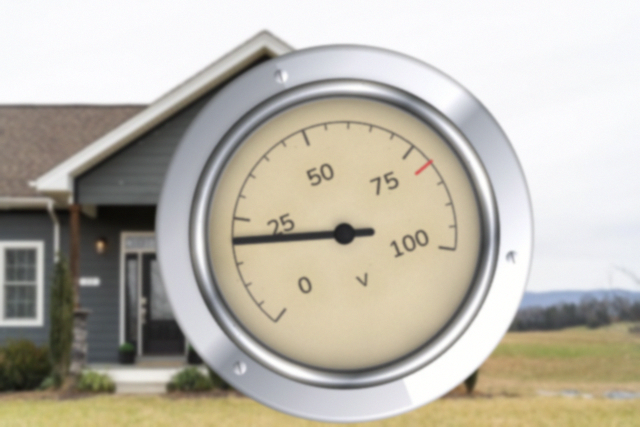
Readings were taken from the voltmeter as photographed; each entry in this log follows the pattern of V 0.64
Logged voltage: V 20
